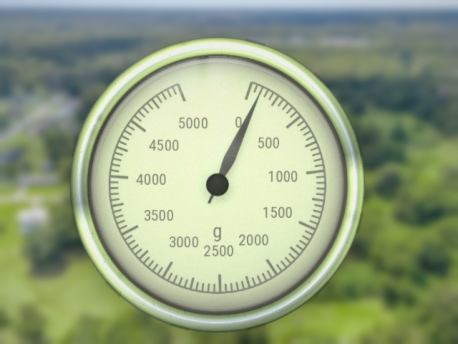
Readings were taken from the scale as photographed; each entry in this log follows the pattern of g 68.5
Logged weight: g 100
